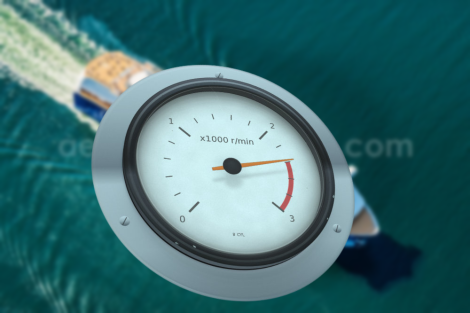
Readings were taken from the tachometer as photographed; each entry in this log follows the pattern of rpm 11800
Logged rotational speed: rpm 2400
